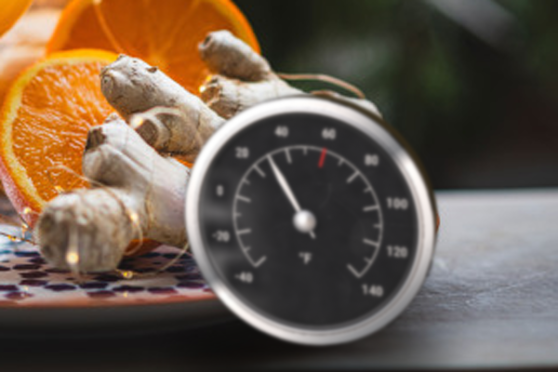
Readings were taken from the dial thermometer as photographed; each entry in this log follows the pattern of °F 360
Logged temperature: °F 30
